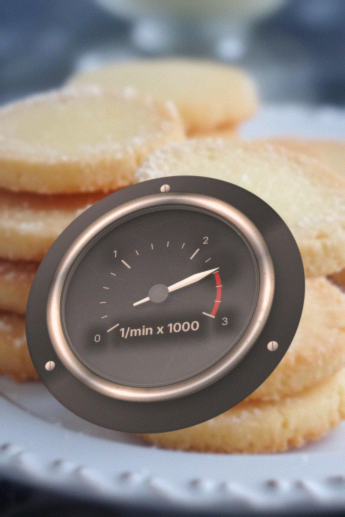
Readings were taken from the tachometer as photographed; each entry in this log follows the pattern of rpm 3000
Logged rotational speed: rpm 2400
